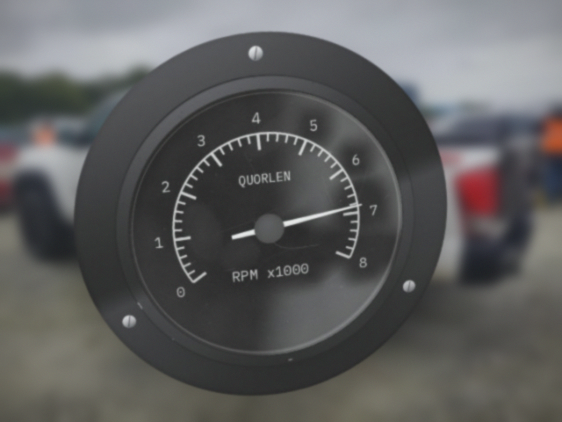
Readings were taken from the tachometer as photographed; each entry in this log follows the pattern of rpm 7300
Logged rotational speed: rpm 6800
